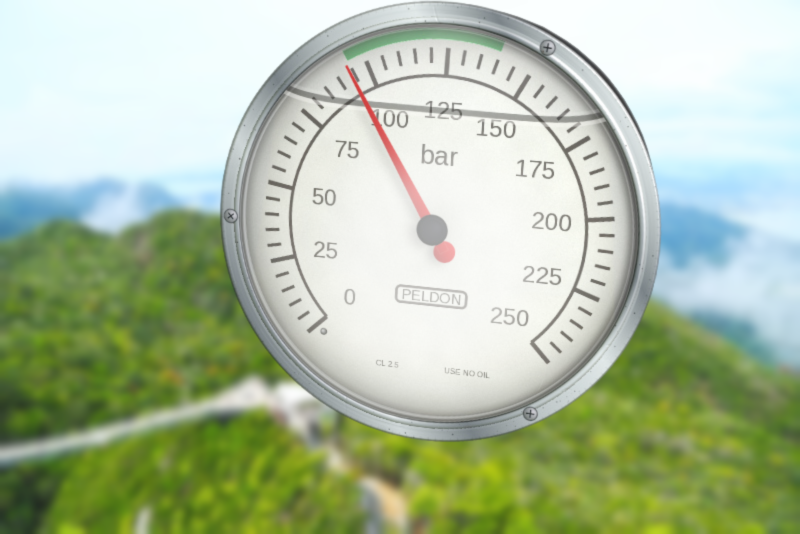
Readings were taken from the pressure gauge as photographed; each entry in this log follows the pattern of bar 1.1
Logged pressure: bar 95
